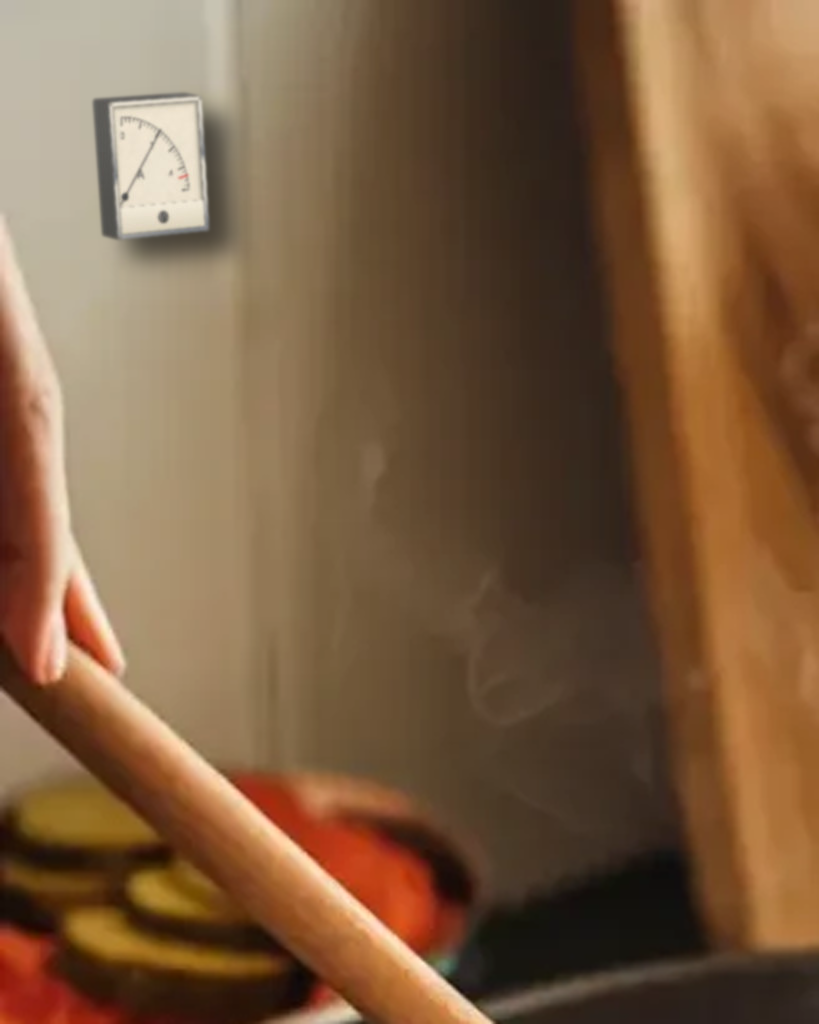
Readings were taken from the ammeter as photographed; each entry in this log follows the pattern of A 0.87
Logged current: A 2
